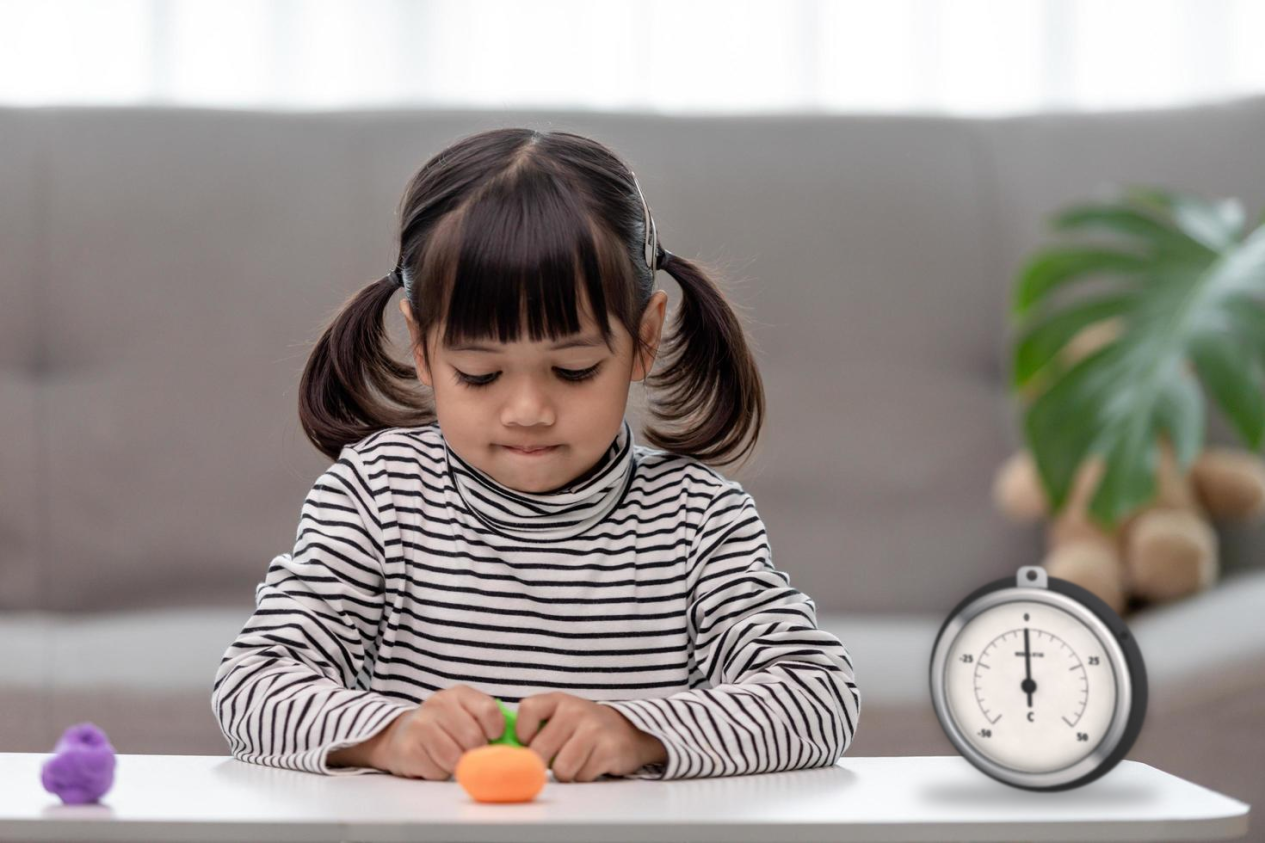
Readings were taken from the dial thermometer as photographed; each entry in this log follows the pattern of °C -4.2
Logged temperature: °C 0
